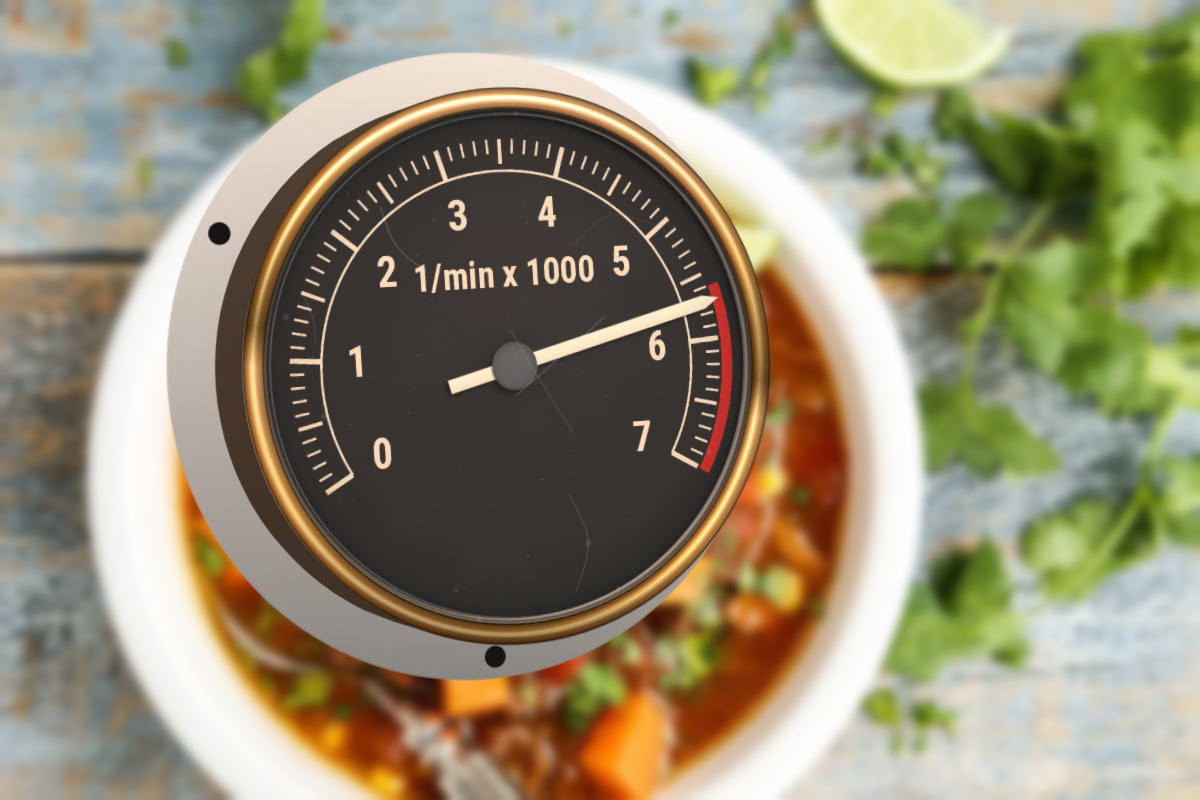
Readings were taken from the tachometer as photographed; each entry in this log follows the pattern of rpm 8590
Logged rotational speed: rpm 5700
